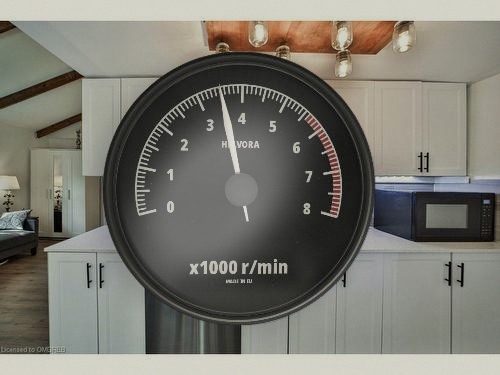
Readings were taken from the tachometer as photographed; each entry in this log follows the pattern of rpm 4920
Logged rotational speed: rpm 3500
